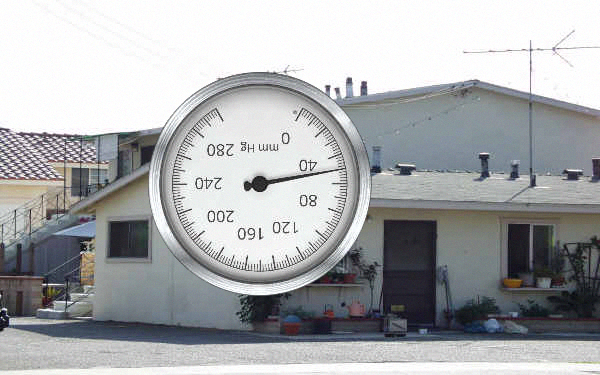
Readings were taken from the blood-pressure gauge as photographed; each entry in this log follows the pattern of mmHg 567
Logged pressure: mmHg 50
